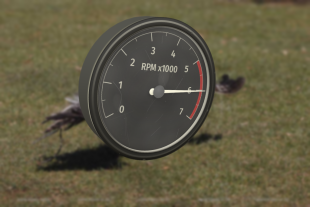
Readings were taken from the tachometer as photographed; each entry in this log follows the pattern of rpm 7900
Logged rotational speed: rpm 6000
